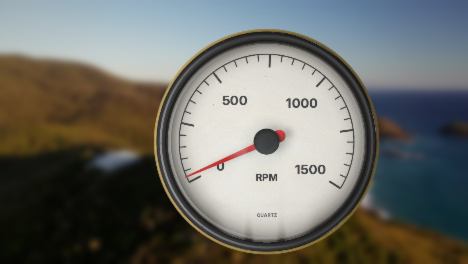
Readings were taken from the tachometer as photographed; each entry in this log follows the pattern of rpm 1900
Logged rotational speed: rpm 25
